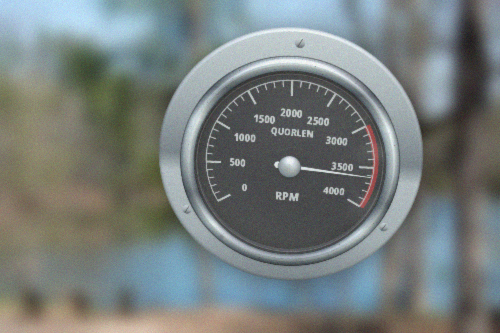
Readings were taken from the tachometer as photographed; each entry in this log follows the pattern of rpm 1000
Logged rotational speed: rpm 3600
